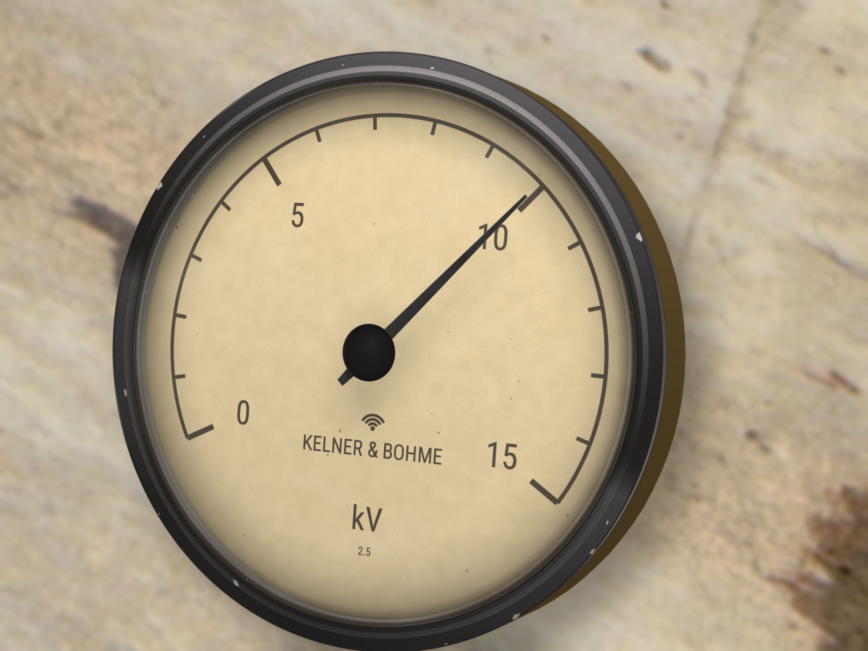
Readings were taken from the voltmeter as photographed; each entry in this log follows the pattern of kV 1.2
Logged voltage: kV 10
